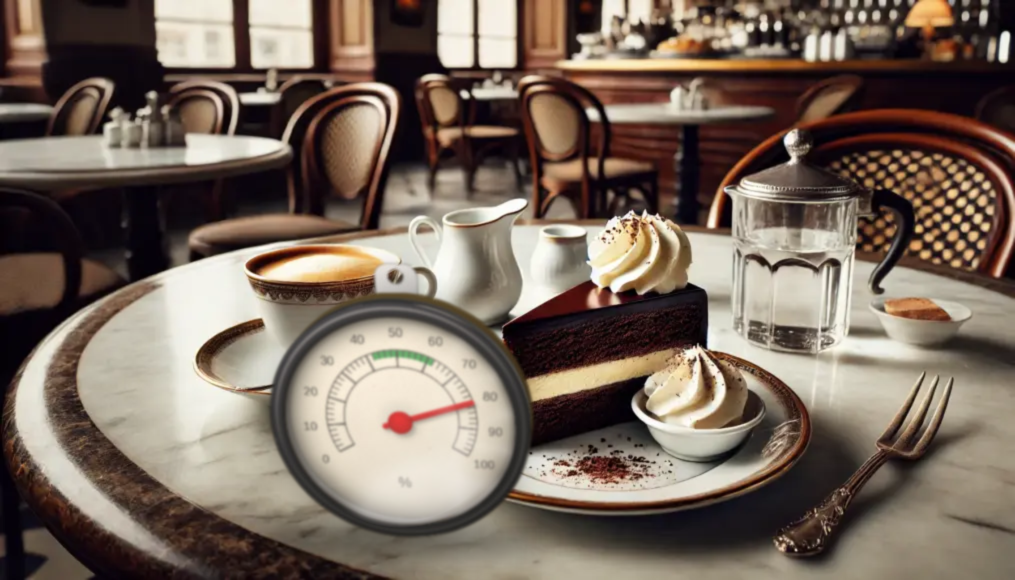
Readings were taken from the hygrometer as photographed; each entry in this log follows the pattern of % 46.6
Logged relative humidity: % 80
